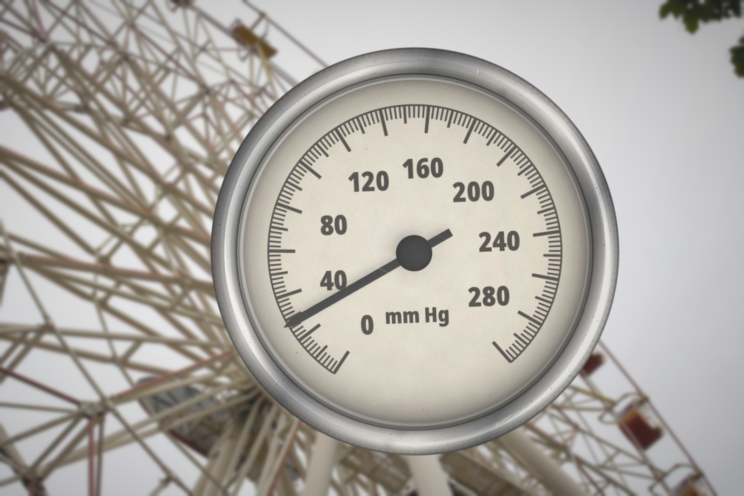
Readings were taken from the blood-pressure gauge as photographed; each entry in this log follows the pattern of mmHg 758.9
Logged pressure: mmHg 28
